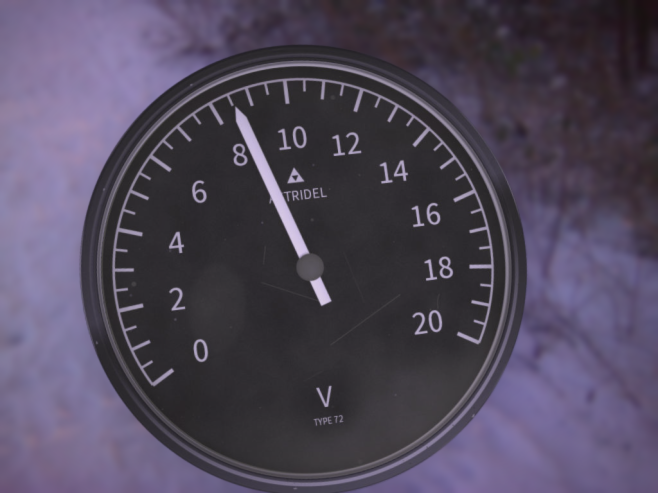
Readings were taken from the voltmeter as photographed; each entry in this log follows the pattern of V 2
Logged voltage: V 8.5
